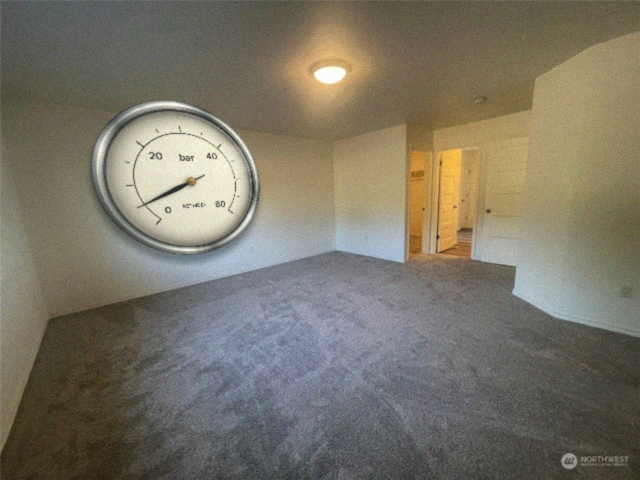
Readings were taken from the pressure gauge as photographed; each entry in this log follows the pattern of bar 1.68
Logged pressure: bar 5
